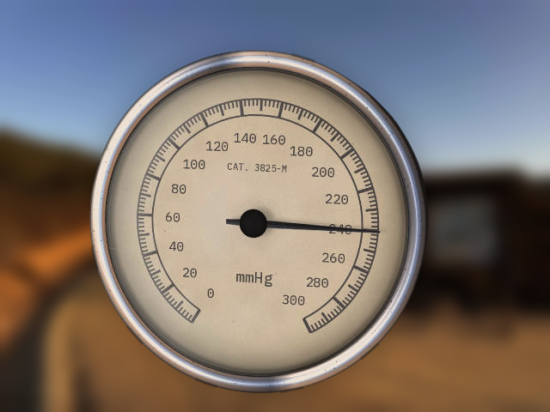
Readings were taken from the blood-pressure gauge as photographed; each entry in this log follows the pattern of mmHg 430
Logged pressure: mmHg 240
